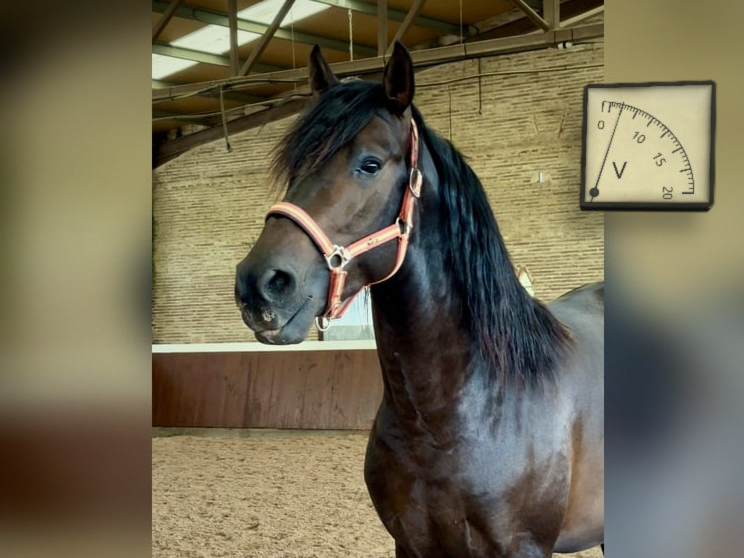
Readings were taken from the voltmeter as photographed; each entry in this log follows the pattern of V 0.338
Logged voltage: V 5
